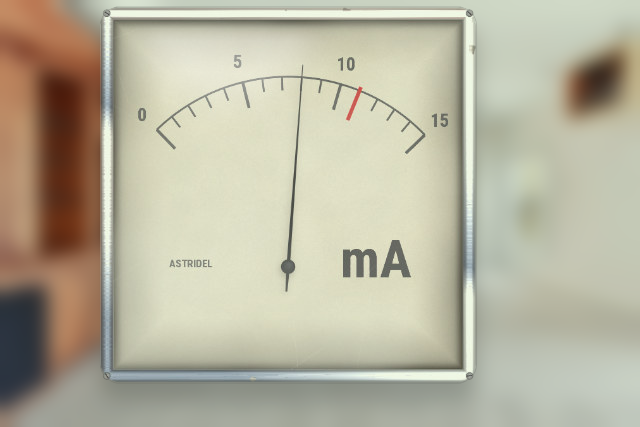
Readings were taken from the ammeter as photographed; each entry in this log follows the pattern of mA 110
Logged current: mA 8
